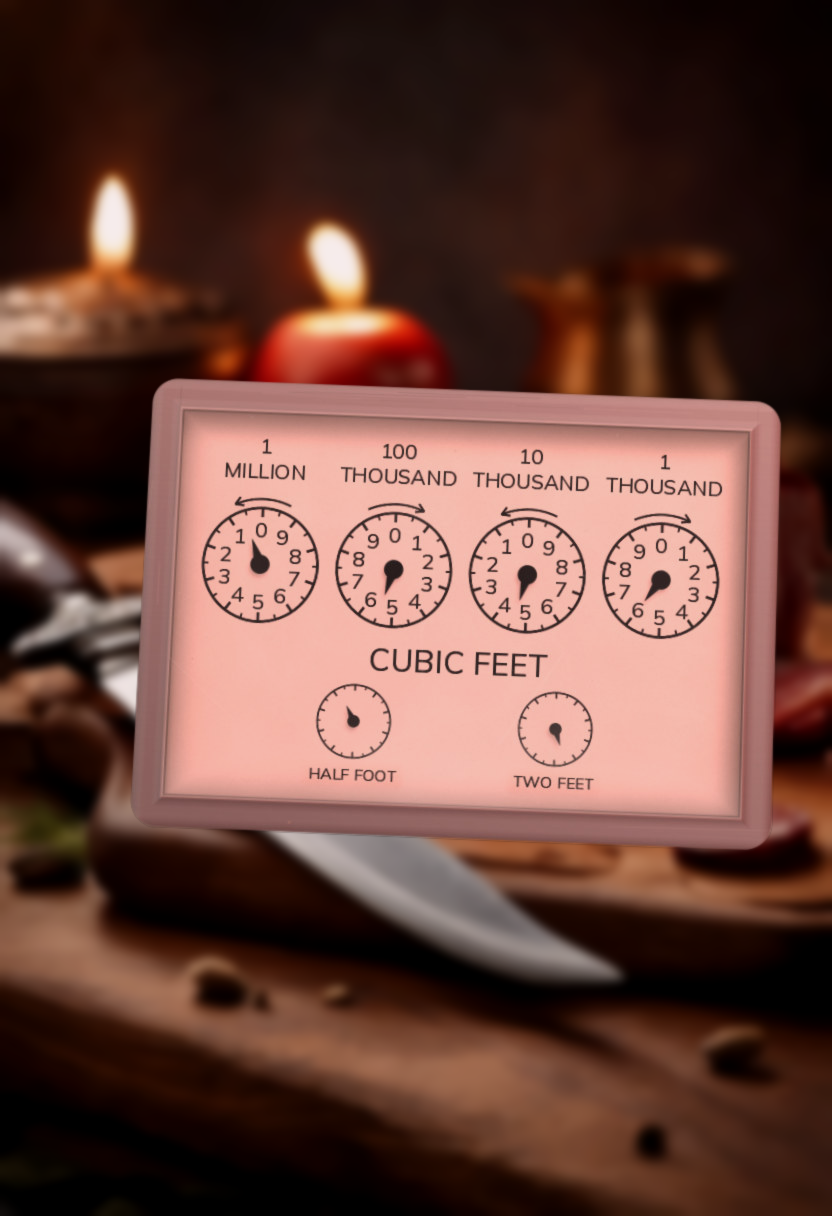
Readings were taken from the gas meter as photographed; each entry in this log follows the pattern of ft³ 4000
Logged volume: ft³ 54600
